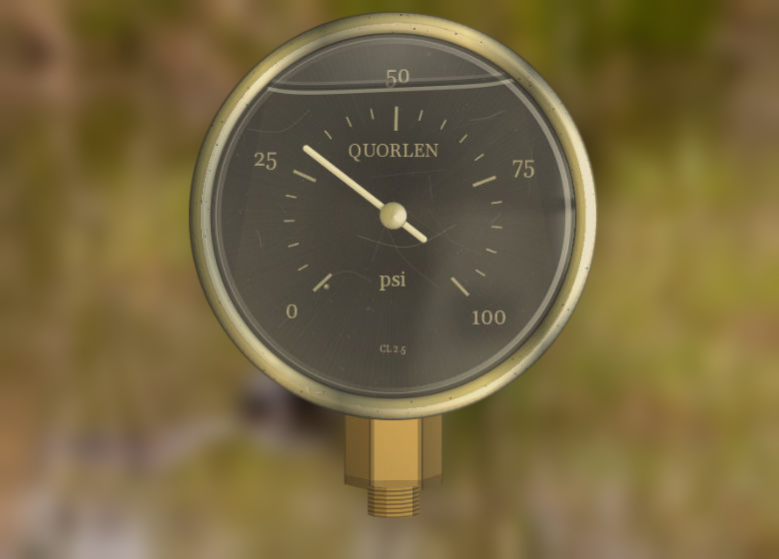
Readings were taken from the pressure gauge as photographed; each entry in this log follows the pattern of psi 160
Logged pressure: psi 30
